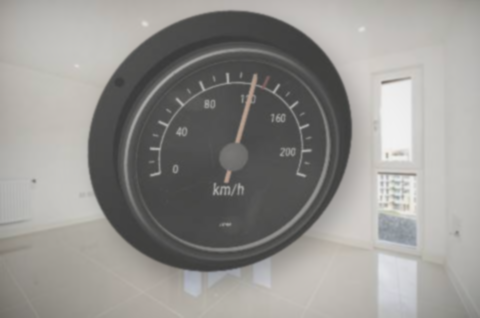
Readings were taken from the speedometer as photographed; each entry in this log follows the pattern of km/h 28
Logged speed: km/h 120
